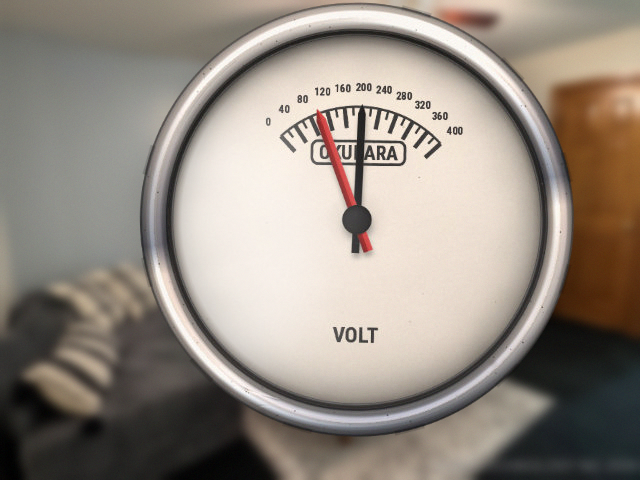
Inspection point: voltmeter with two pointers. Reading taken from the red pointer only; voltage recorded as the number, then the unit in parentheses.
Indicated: 100 (V)
